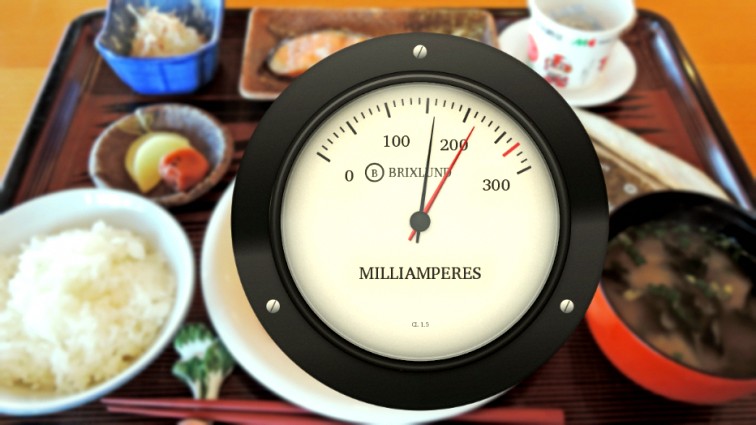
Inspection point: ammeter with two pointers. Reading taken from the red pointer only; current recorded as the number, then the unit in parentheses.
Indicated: 215 (mA)
